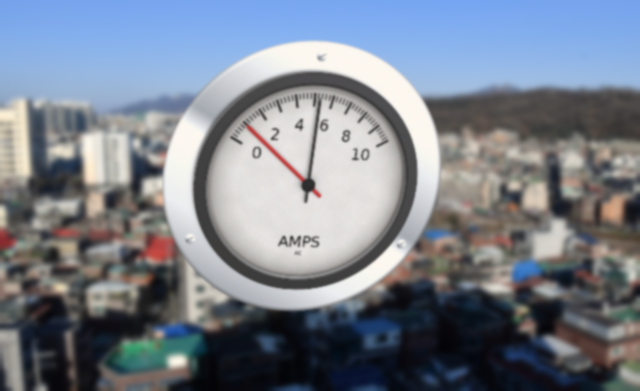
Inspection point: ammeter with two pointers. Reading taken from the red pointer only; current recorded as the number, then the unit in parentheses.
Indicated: 1 (A)
